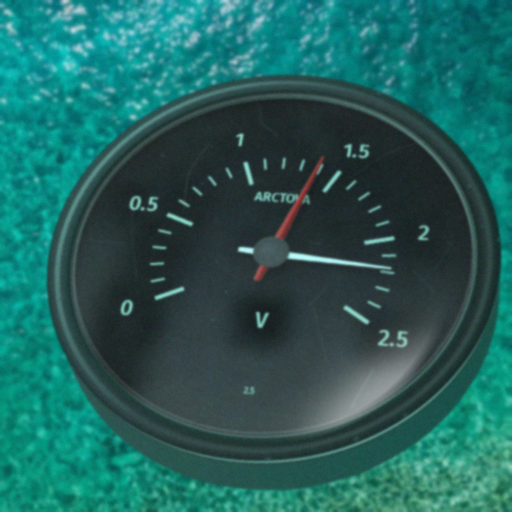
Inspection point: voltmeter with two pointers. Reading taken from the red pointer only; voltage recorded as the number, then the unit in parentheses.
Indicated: 1.4 (V)
